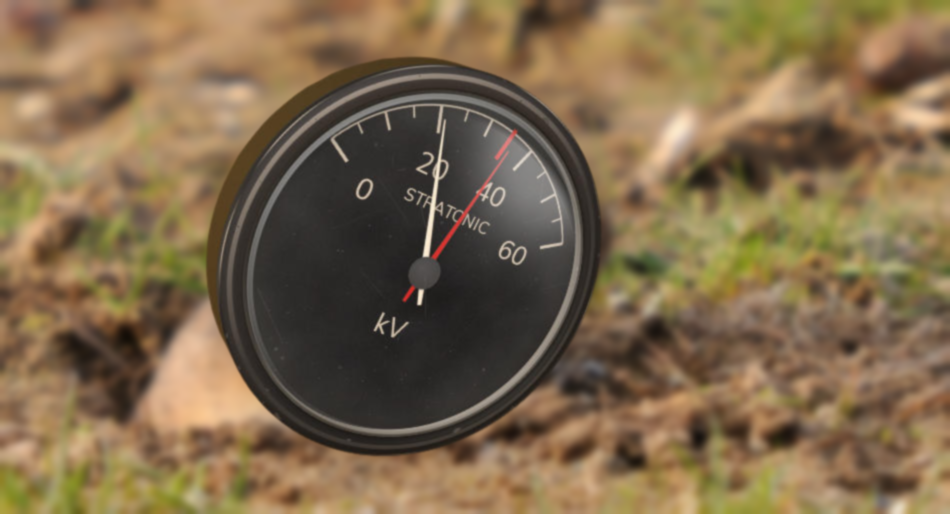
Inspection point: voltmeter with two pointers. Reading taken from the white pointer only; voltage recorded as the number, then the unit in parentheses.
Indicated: 20 (kV)
